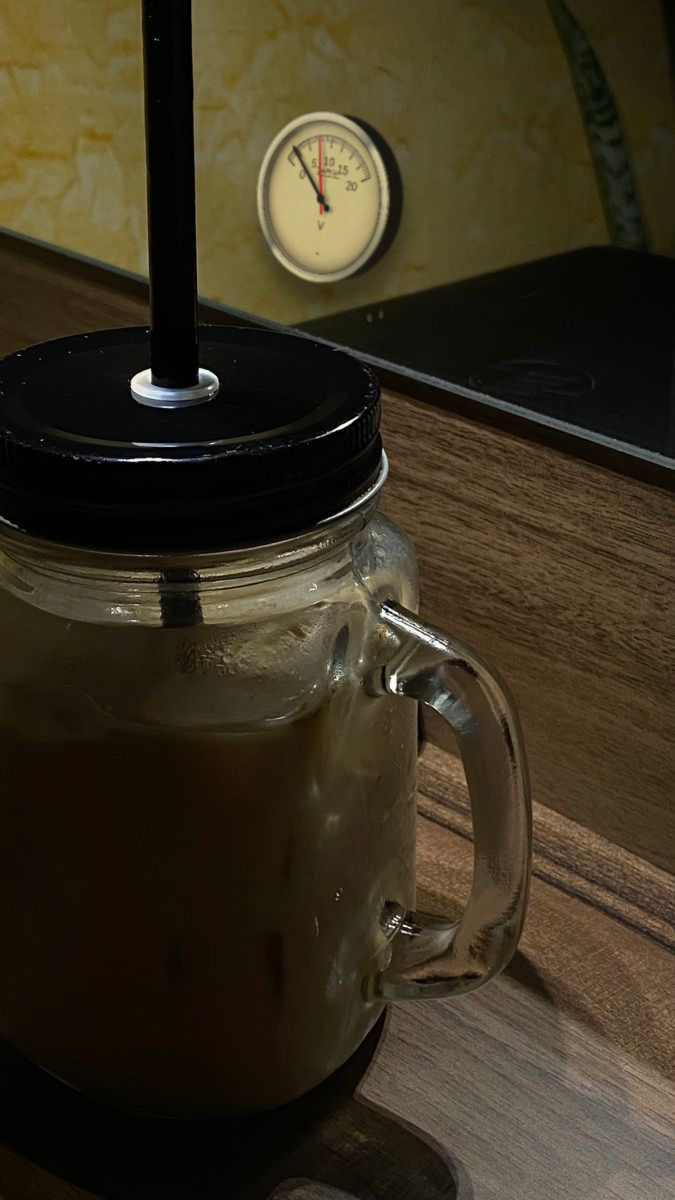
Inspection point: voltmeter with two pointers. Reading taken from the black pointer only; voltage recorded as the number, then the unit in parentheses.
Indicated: 2.5 (V)
